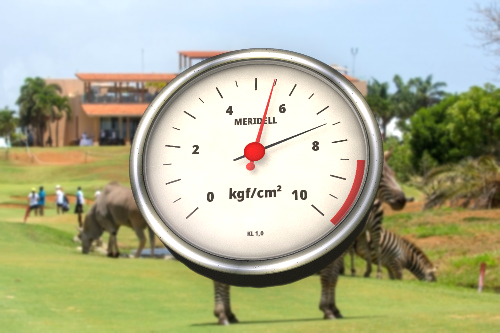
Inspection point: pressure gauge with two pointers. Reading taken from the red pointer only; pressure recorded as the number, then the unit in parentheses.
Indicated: 5.5 (kg/cm²)
